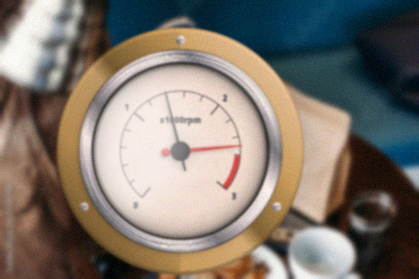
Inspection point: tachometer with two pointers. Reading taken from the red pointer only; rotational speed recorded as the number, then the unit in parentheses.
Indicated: 2500 (rpm)
